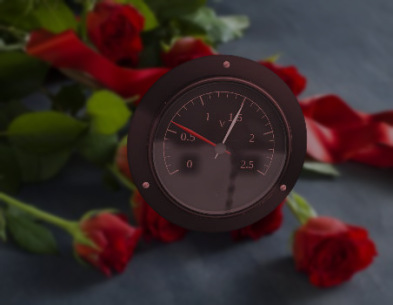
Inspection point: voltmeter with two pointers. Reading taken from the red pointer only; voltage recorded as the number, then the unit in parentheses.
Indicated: 0.6 (V)
